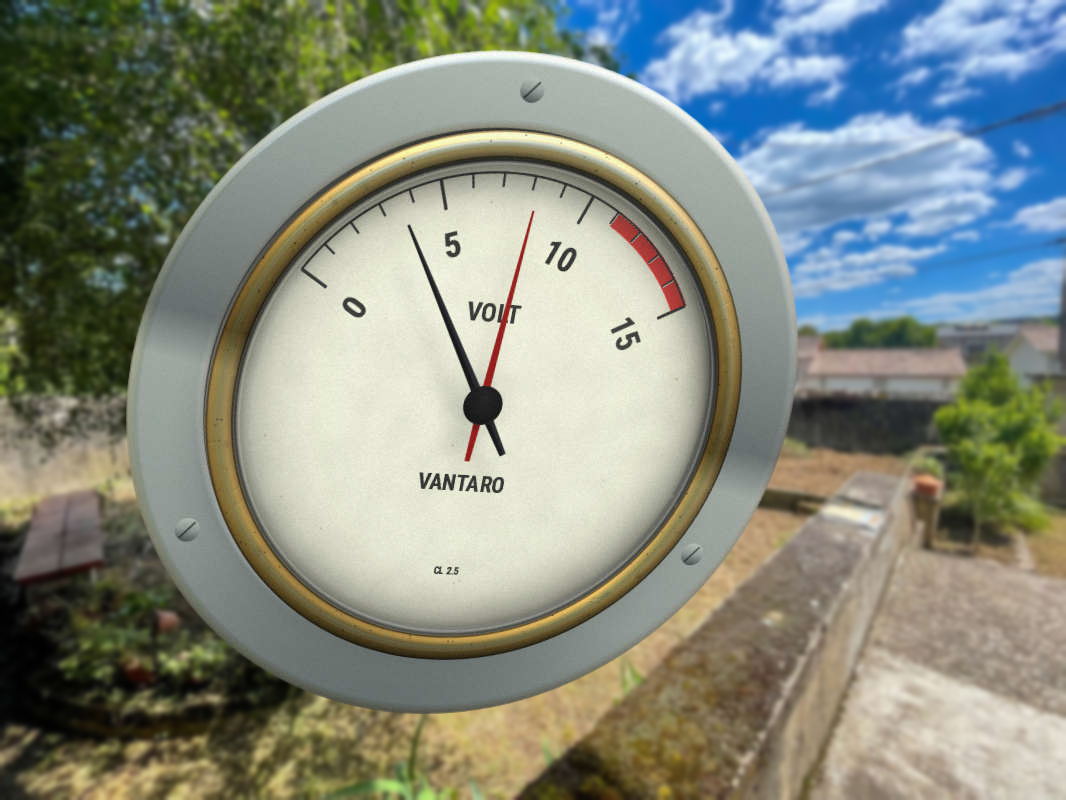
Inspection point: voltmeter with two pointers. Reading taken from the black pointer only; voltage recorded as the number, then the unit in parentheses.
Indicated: 3.5 (V)
